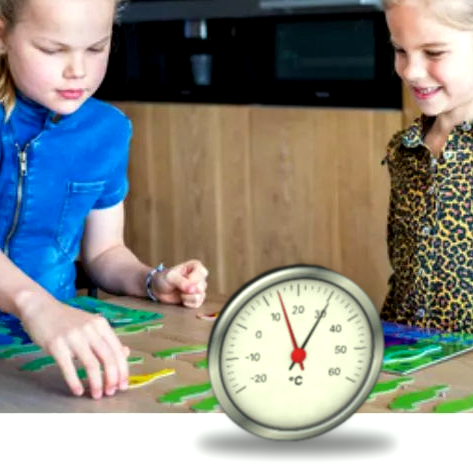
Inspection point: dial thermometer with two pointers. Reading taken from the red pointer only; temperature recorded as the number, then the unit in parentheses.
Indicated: 14 (°C)
